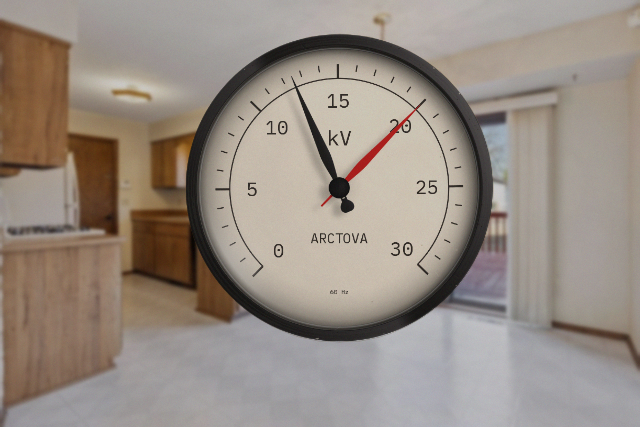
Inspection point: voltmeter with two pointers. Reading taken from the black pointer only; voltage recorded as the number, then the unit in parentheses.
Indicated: 12.5 (kV)
